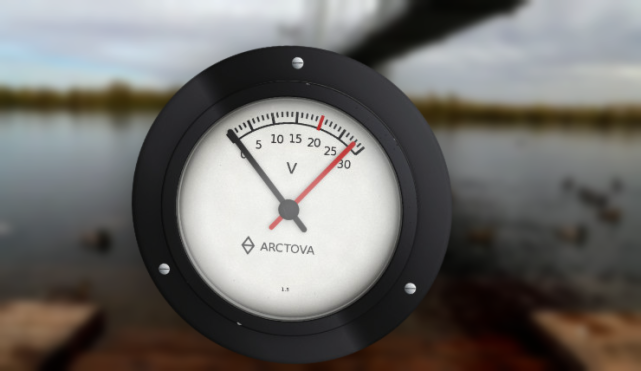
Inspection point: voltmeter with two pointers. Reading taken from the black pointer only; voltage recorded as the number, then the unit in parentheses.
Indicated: 1 (V)
